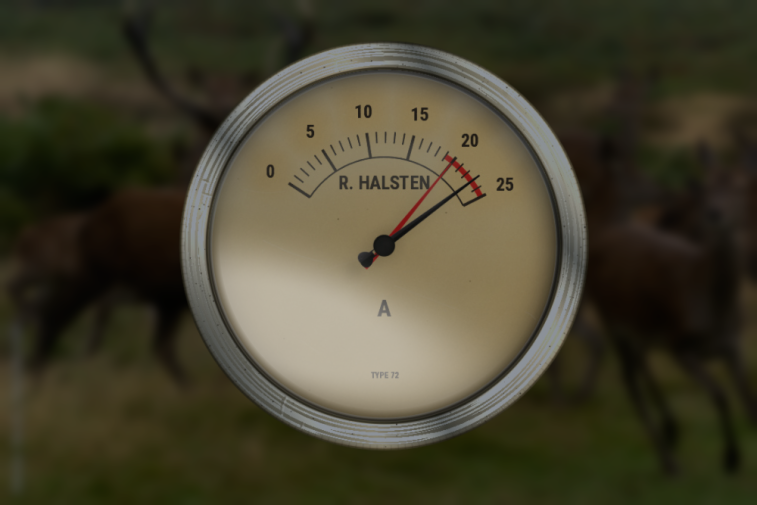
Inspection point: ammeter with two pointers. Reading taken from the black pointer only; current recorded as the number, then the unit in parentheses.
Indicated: 23 (A)
